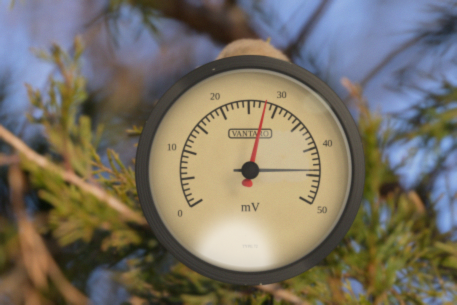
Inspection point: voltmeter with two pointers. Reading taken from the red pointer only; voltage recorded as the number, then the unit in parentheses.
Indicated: 28 (mV)
